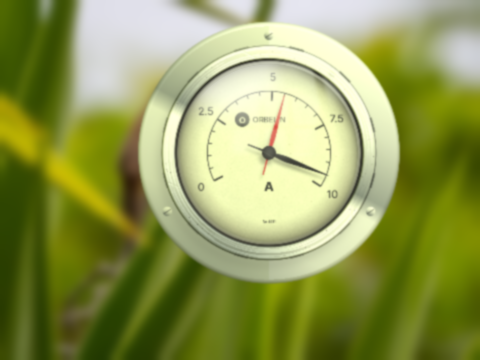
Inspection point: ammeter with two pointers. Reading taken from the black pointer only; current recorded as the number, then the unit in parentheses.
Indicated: 9.5 (A)
